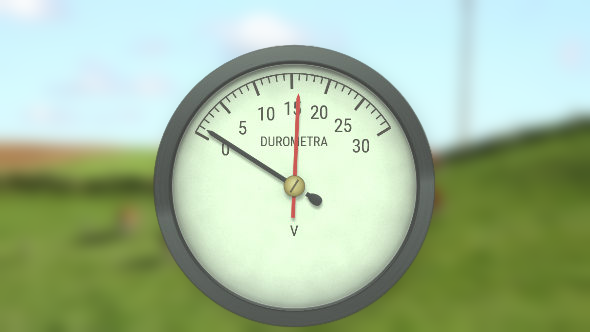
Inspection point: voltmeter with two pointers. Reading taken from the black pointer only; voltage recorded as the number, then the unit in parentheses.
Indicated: 1 (V)
